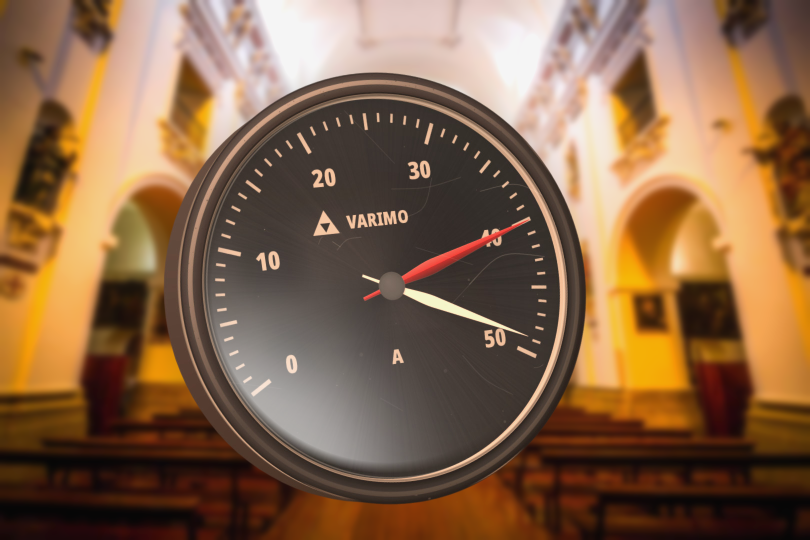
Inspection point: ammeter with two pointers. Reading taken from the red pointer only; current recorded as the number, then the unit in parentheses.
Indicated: 40 (A)
